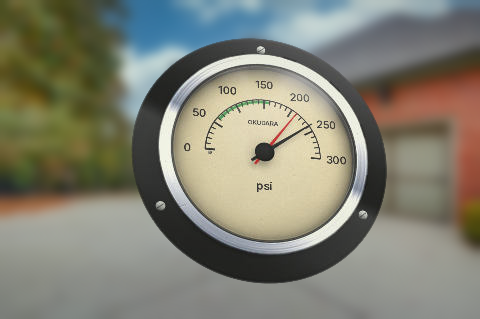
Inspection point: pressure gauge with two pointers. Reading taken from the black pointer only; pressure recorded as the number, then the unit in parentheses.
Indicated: 240 (psi)
